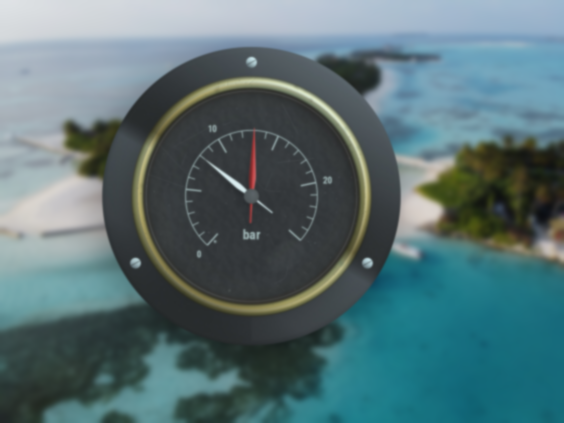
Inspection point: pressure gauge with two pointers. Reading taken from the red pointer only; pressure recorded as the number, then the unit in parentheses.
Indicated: 13 (bar)
